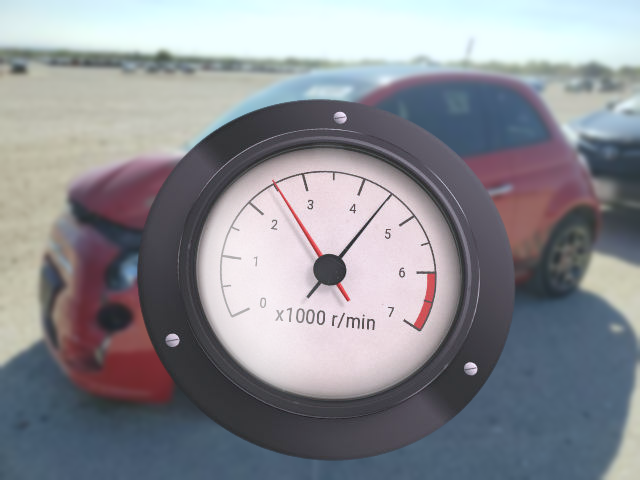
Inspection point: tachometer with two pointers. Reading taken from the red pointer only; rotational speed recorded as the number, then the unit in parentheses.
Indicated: 2500 (rpm)
